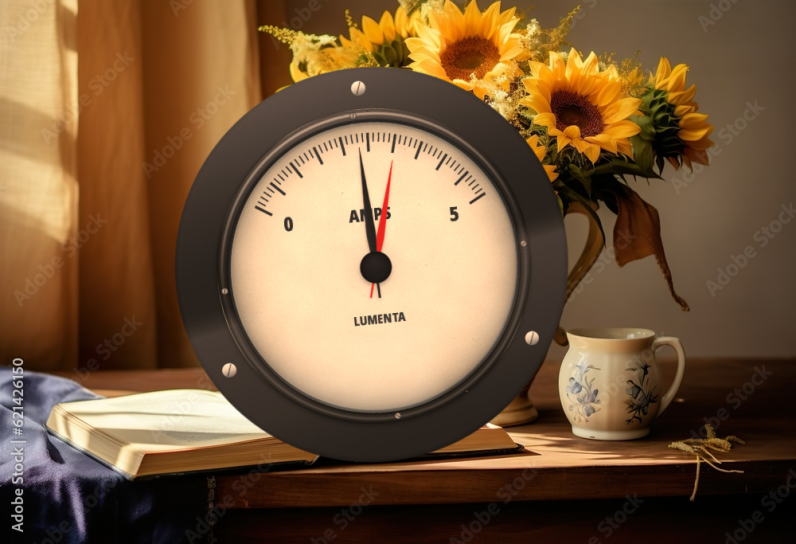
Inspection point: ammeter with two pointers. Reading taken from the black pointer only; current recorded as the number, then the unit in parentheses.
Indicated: 2.3 (A)
